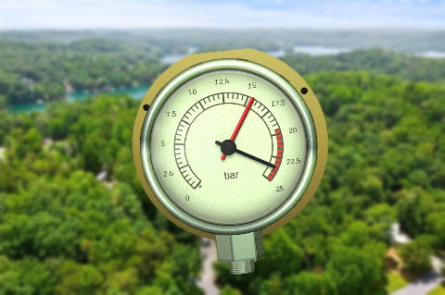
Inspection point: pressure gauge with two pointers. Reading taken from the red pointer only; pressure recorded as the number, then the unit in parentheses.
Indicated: 15.5 (bar)
